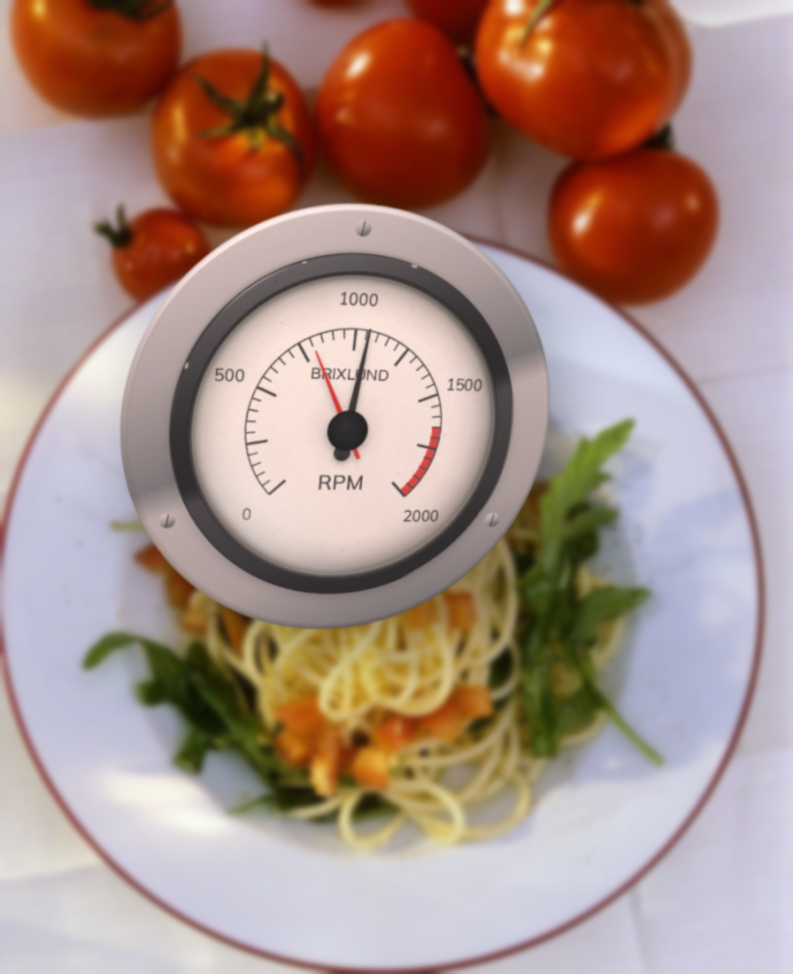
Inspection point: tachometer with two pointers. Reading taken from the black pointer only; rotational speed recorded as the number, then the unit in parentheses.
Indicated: 1050 (rpm)
